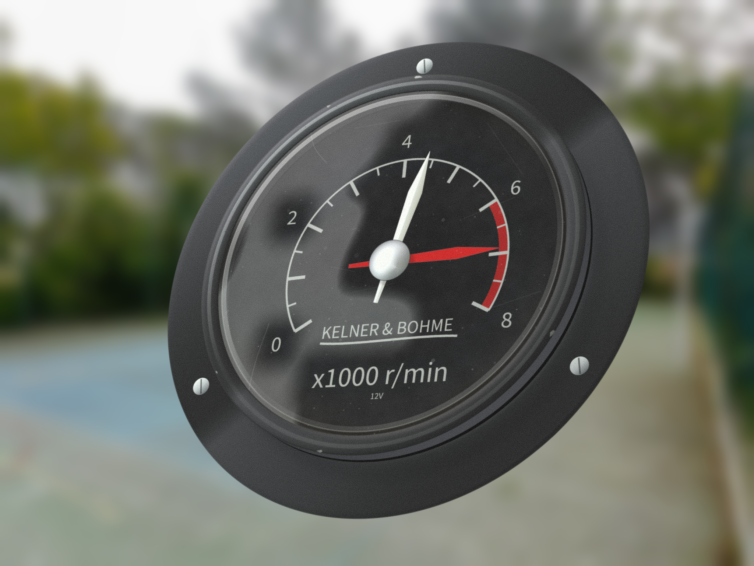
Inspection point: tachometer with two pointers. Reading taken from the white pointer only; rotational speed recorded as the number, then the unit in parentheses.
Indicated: 4500 (rpm)
